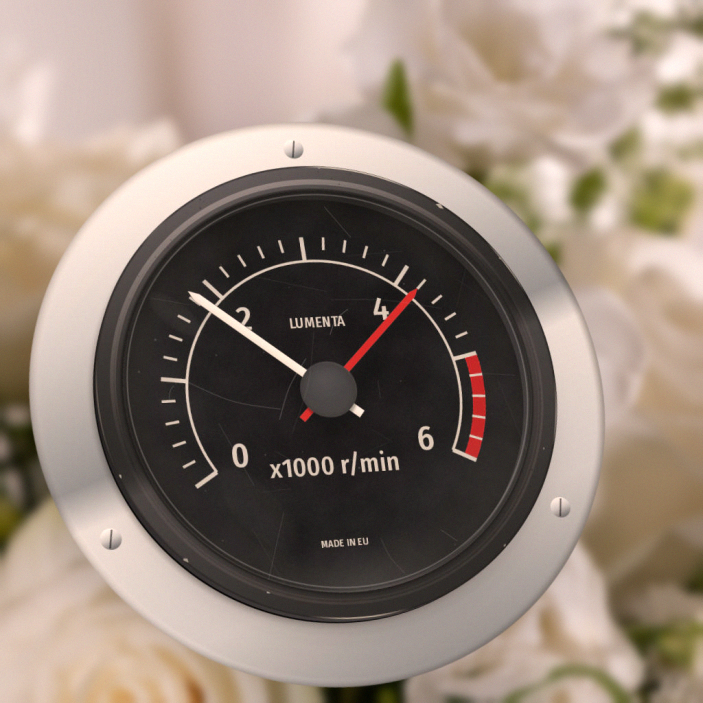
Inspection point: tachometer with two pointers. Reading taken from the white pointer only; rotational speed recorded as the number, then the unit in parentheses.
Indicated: 1800 (rpm)
